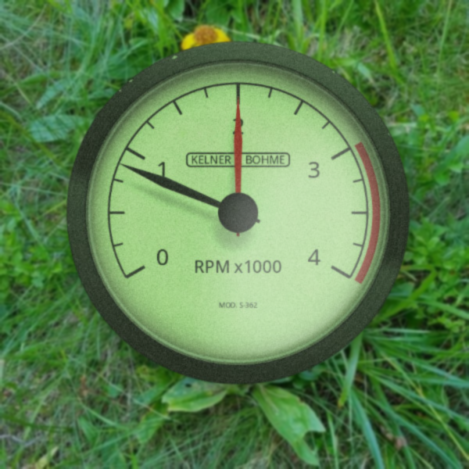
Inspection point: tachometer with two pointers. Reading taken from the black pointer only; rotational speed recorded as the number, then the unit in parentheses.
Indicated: 875 (rpm)
